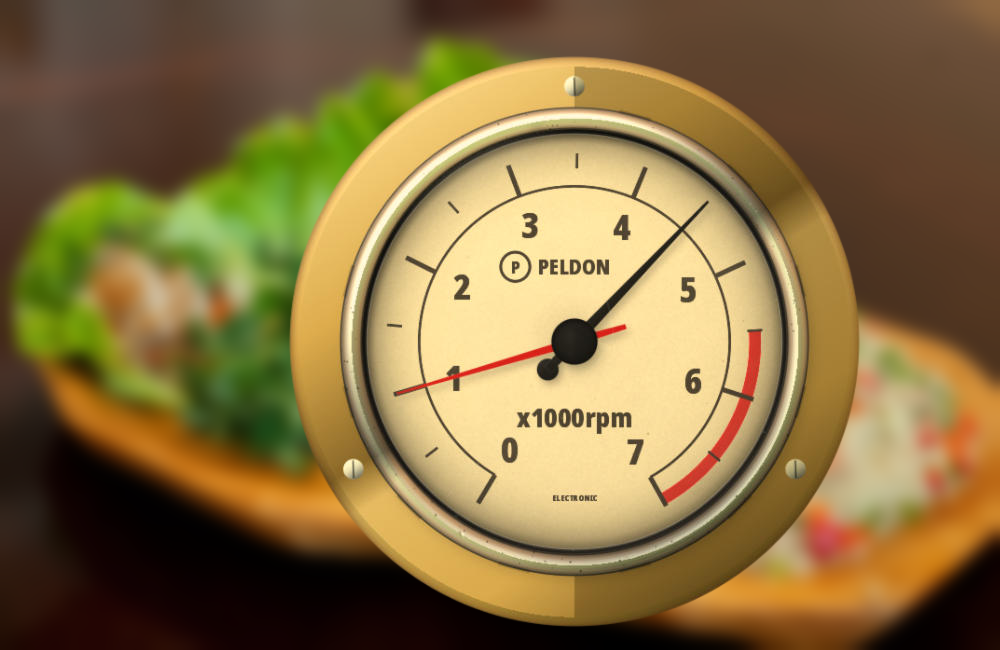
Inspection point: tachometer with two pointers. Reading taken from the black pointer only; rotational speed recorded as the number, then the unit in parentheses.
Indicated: 4500 (rpm)
